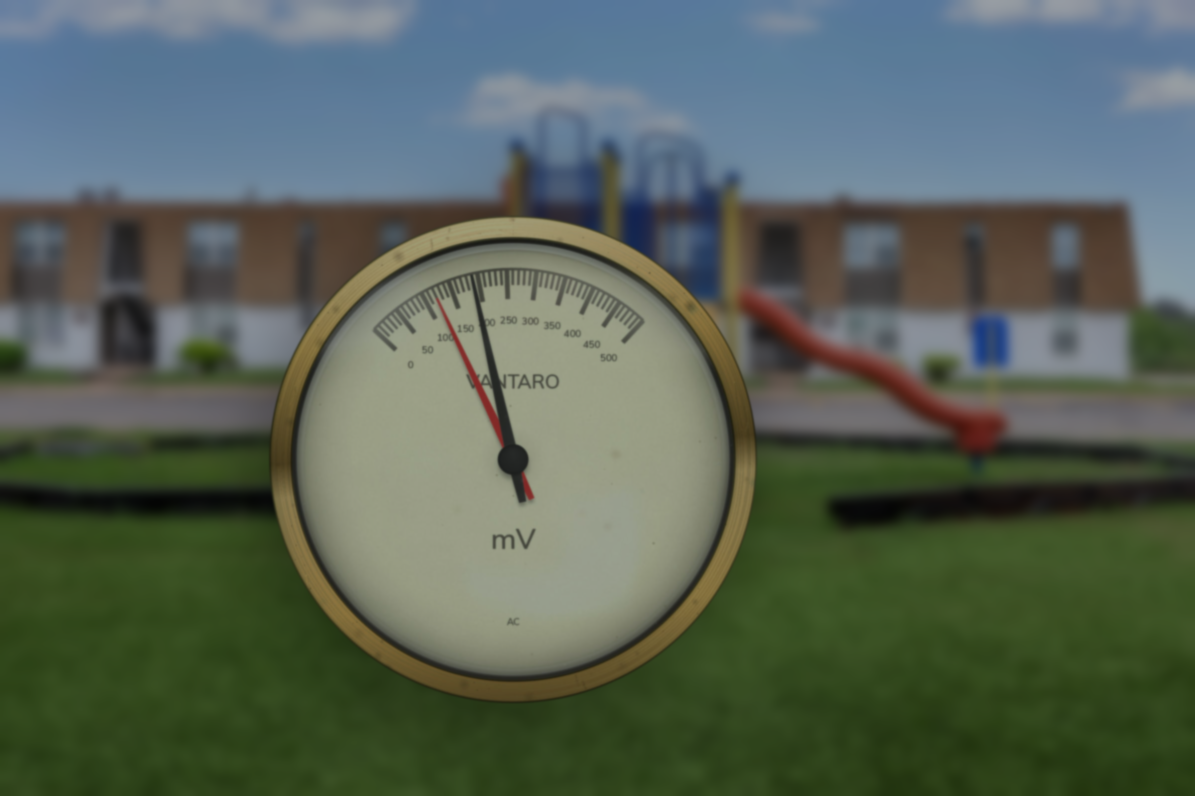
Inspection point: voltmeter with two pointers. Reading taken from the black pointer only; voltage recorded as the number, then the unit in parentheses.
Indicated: 190 (mV)
